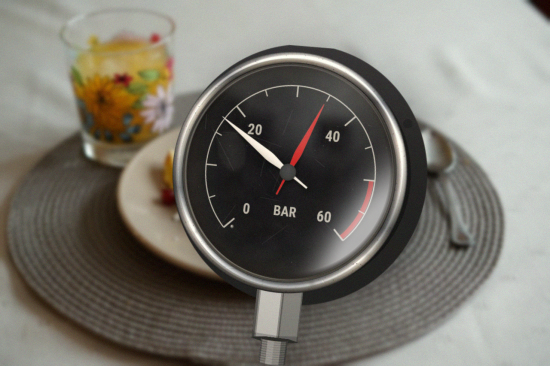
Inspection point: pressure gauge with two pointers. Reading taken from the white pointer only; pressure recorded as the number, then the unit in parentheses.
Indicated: 17.5 (bar)
